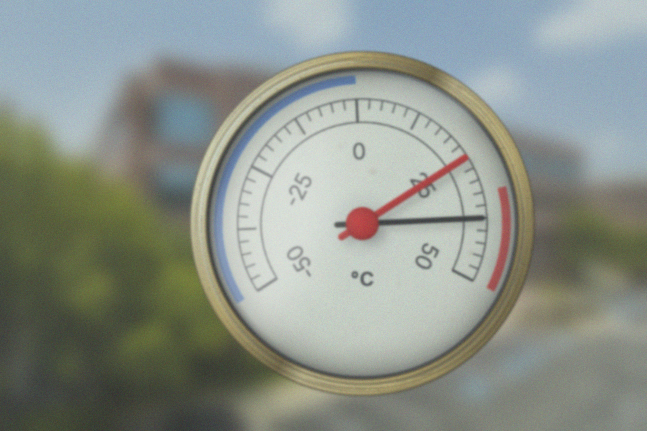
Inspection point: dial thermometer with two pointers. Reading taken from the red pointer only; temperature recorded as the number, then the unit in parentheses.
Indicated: 25 (°C)
